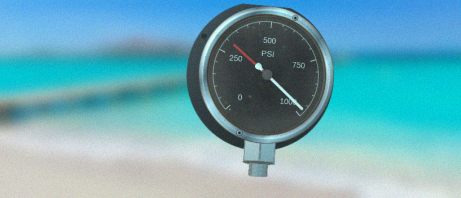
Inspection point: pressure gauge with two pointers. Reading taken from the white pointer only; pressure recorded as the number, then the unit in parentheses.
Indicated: 975 (psi)
